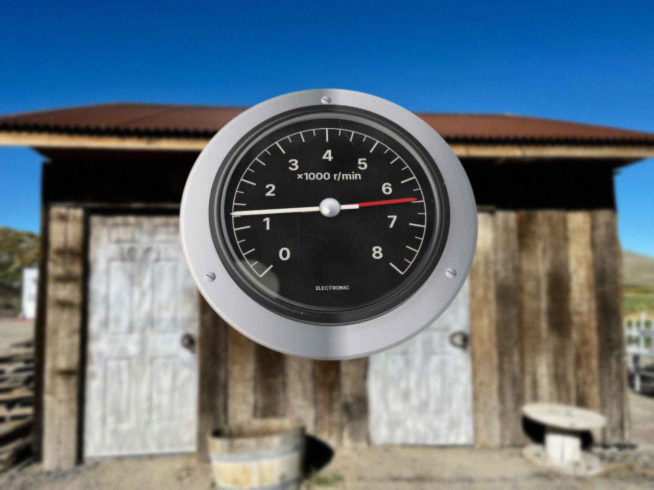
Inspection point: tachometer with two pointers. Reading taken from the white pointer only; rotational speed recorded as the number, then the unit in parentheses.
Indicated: 1250 (rpm)
